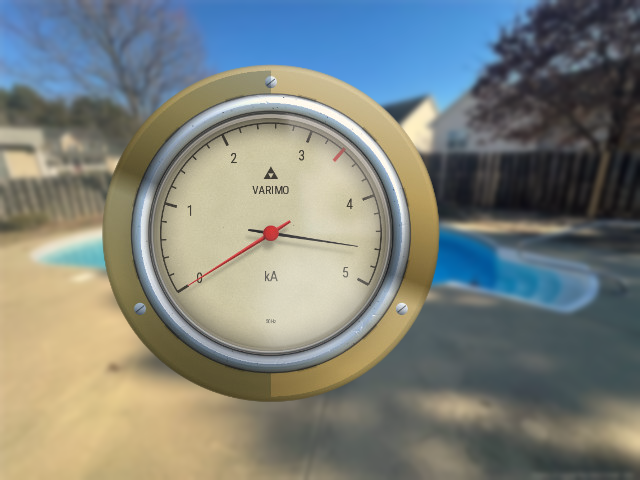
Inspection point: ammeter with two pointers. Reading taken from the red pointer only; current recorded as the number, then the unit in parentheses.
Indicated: 0 (kA)
